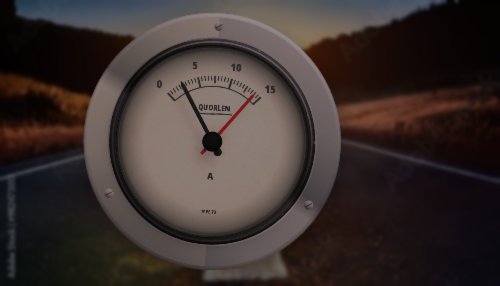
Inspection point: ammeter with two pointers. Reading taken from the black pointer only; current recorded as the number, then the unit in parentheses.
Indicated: 2.5 (A)
